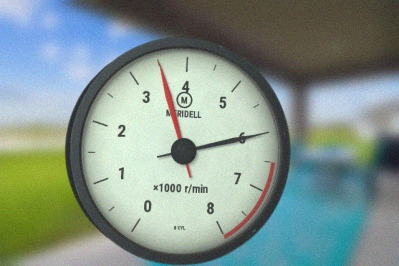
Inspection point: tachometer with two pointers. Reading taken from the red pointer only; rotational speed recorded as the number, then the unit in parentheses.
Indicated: 3500 (rpm)
